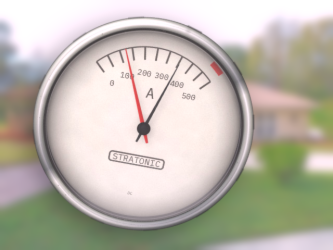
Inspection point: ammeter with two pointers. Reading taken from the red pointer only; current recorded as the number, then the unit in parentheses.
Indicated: 125 (A)
